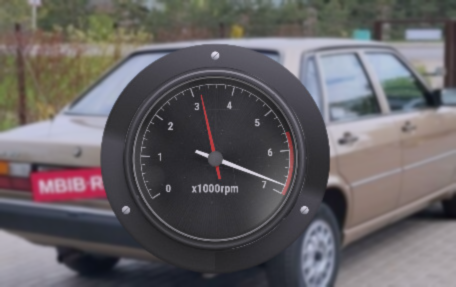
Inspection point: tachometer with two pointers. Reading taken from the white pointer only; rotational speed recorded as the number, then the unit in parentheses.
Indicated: 6800 (rpm)
